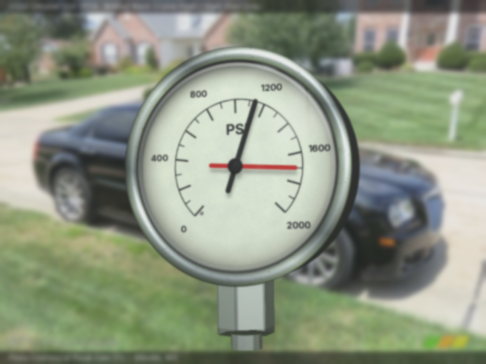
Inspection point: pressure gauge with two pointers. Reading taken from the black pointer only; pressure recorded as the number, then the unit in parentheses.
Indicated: 1150 (psi)
